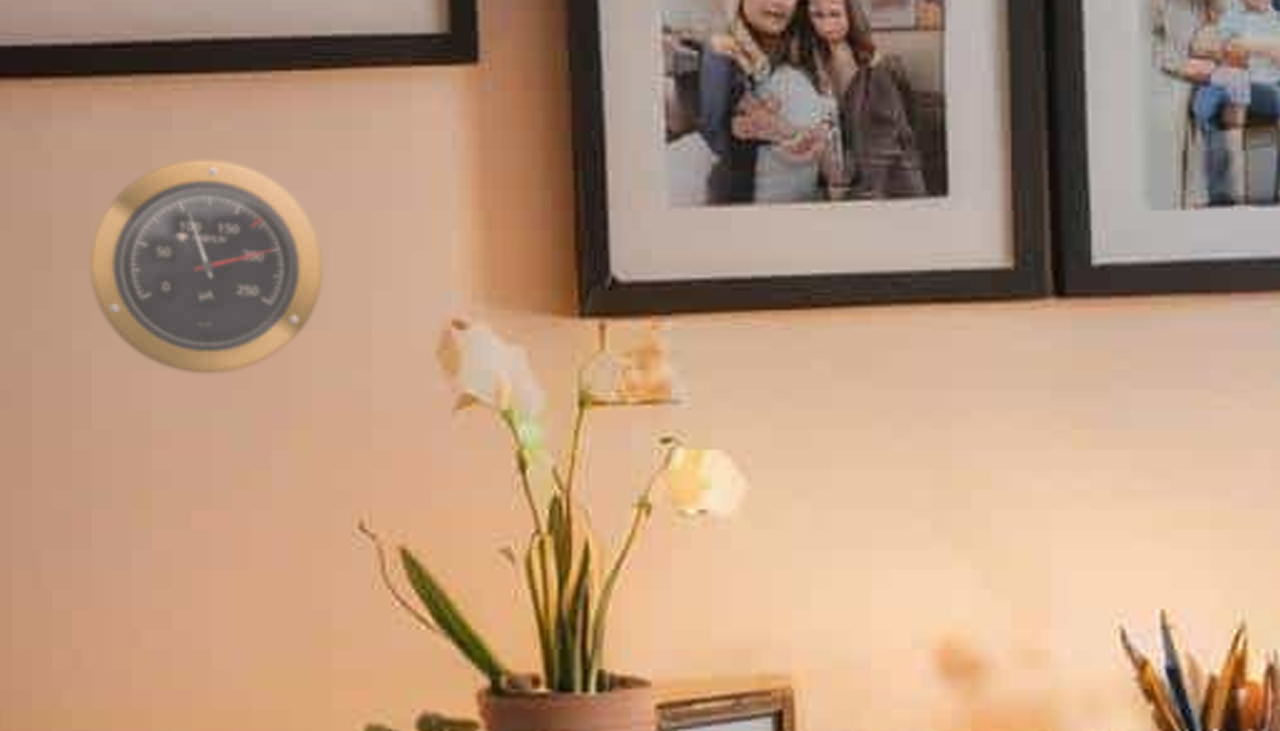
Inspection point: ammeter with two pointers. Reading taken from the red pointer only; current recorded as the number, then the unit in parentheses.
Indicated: 200 (µA)
